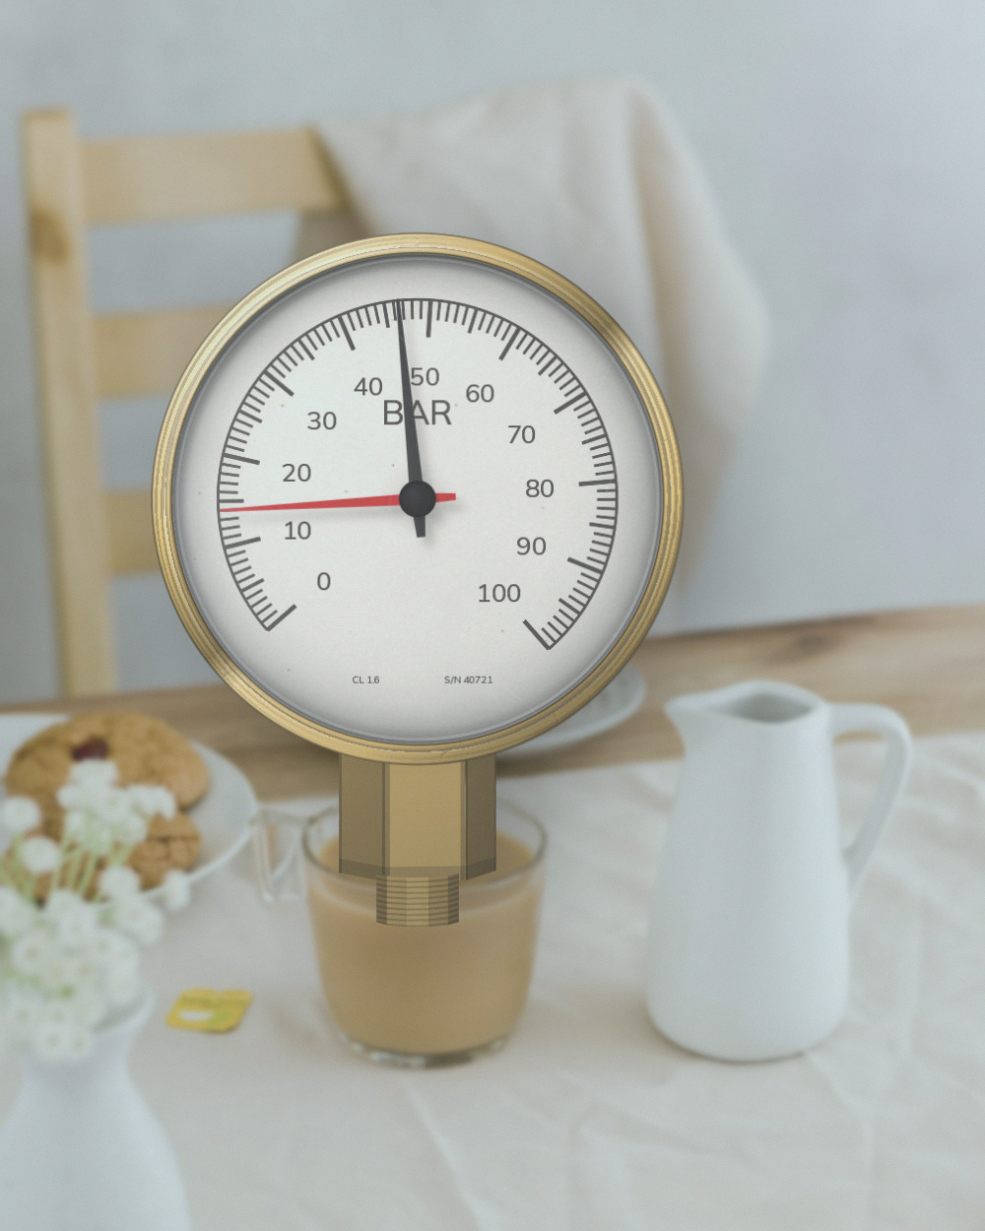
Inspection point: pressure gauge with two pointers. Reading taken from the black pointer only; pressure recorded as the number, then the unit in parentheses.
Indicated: 46.5 (bar)
